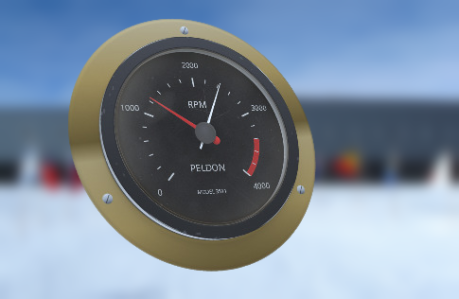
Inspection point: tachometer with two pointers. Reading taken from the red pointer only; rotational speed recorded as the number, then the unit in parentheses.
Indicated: 1200 (rpm)
